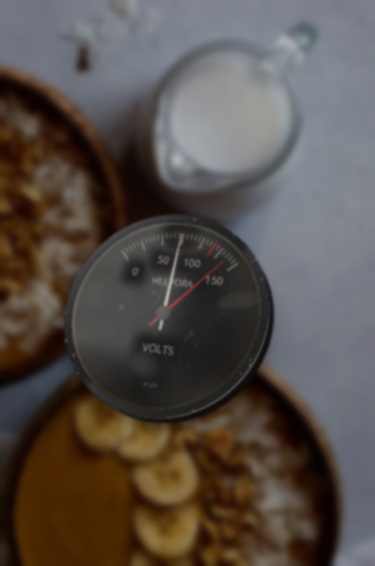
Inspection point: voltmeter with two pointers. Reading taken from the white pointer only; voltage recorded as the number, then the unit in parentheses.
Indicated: 75 (V)
